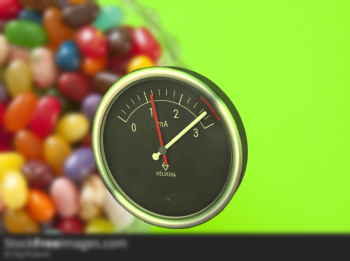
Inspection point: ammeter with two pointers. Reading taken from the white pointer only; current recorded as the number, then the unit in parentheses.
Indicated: 2.7 (mA)
